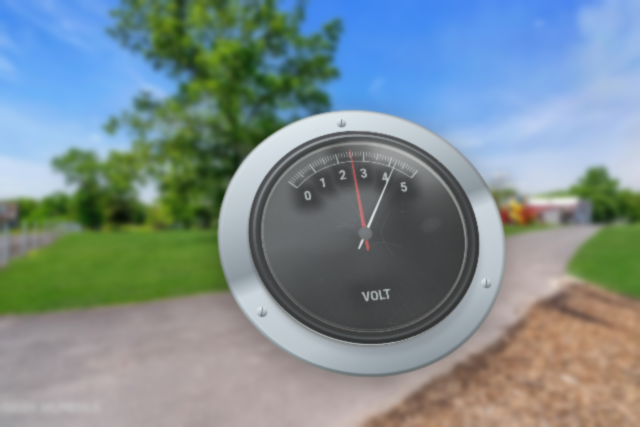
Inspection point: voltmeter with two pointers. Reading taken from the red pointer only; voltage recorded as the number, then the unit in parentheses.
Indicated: 2.5 (V)
